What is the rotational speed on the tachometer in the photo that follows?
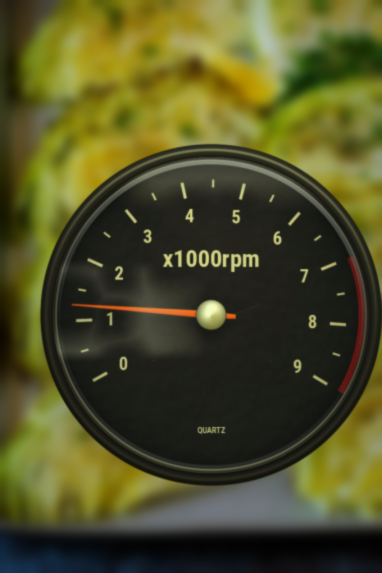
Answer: 1250 rpm
